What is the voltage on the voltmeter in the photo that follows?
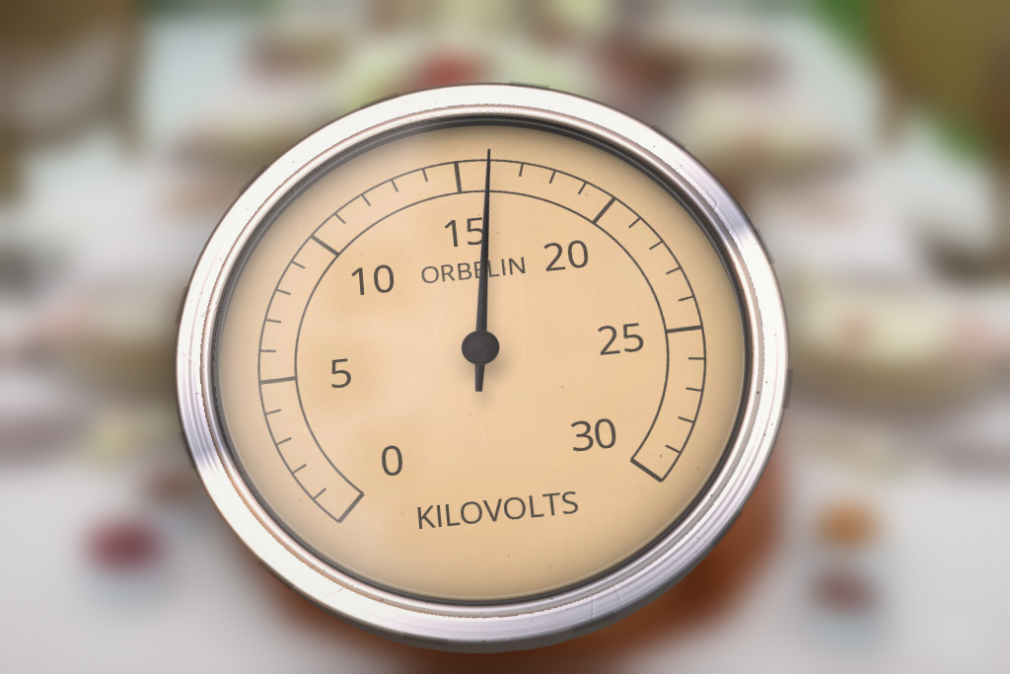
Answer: 16 kV
